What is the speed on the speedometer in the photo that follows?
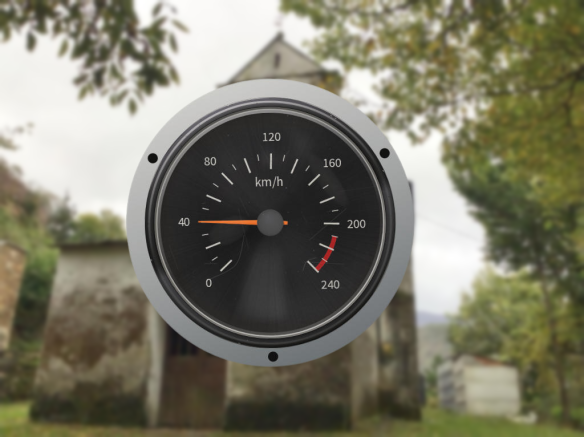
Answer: 40 km/h
